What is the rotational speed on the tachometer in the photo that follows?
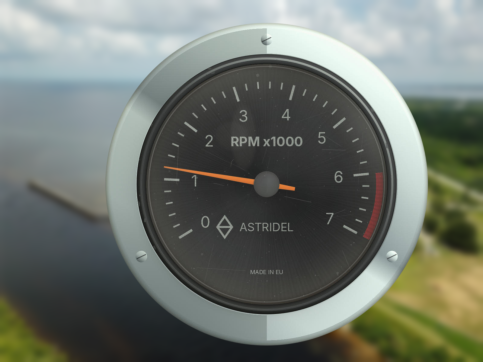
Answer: 1200 rpm
